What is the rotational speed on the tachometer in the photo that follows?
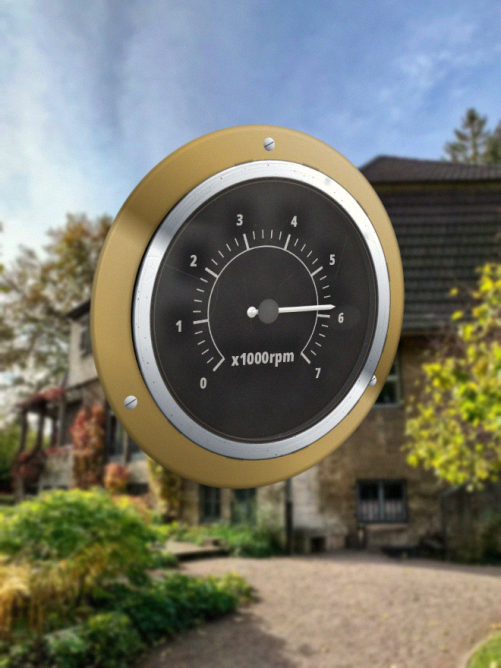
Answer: 5800 rpm
